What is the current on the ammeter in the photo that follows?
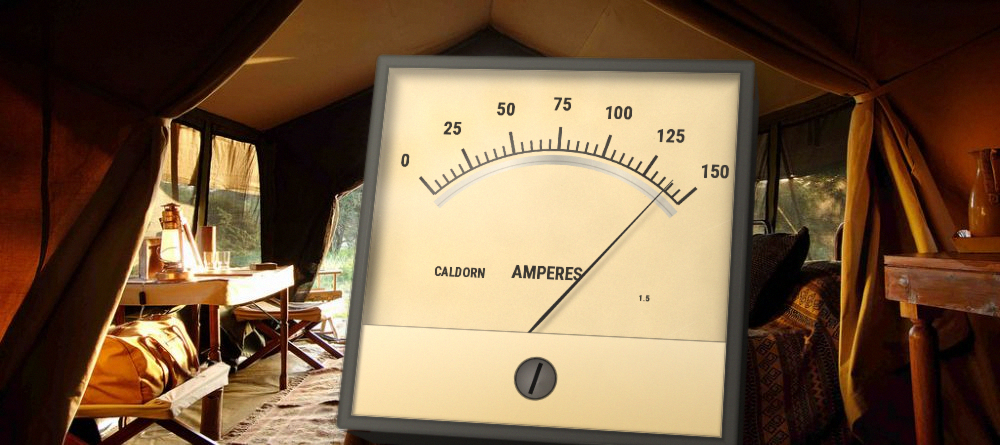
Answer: 140 A
